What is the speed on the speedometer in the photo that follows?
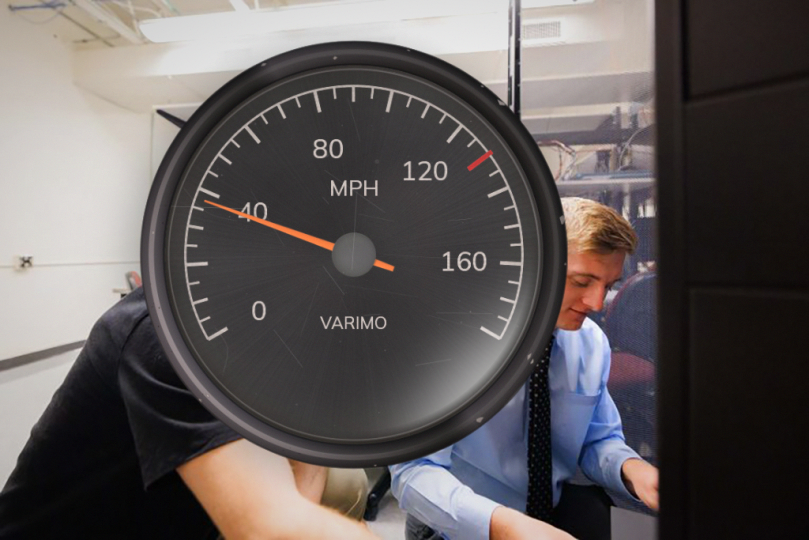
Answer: 37.5 mph
